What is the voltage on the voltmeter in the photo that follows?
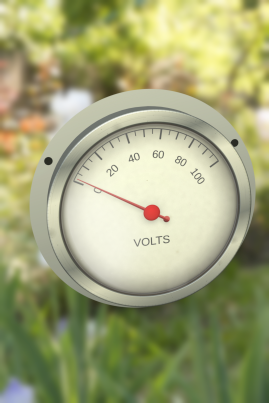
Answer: 2.5 V
